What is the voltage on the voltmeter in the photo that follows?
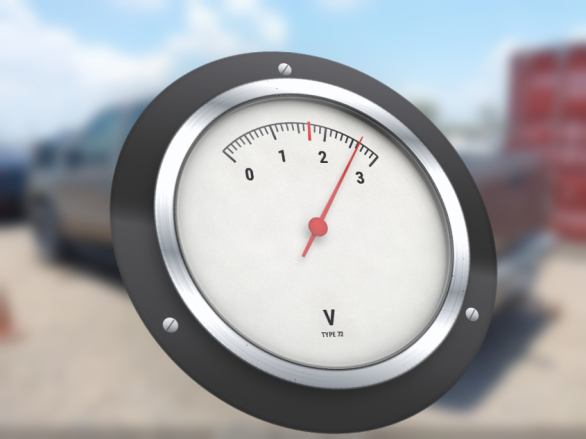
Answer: 2.6 V
